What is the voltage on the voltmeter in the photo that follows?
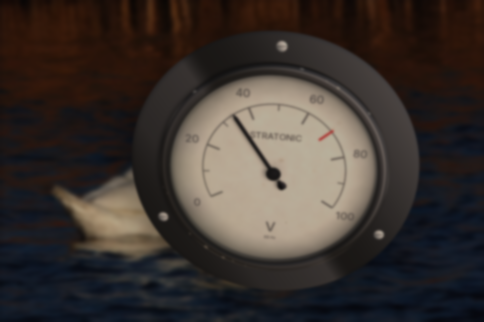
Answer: 35 V
